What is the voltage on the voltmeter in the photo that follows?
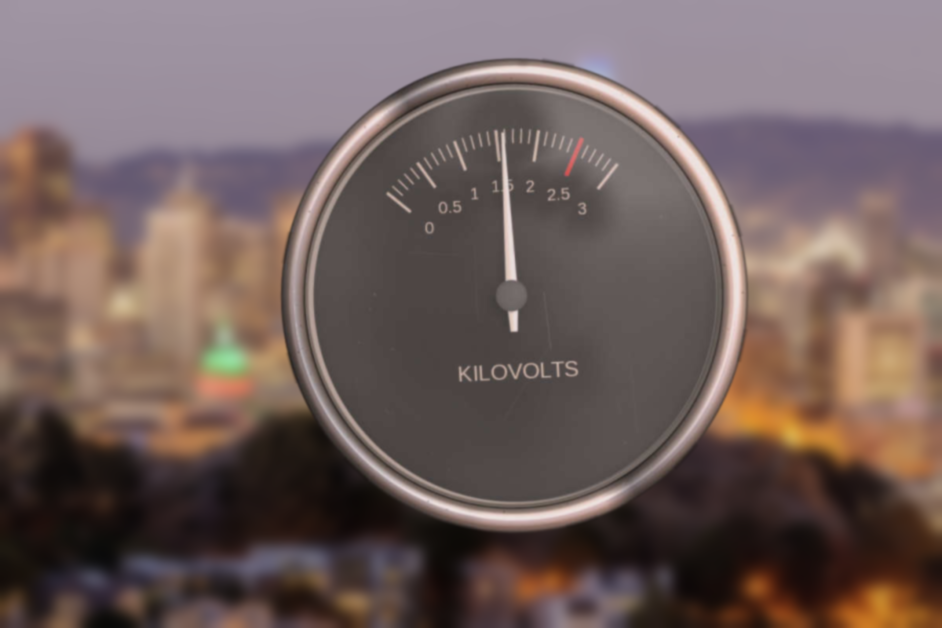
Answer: 1.6 kV
